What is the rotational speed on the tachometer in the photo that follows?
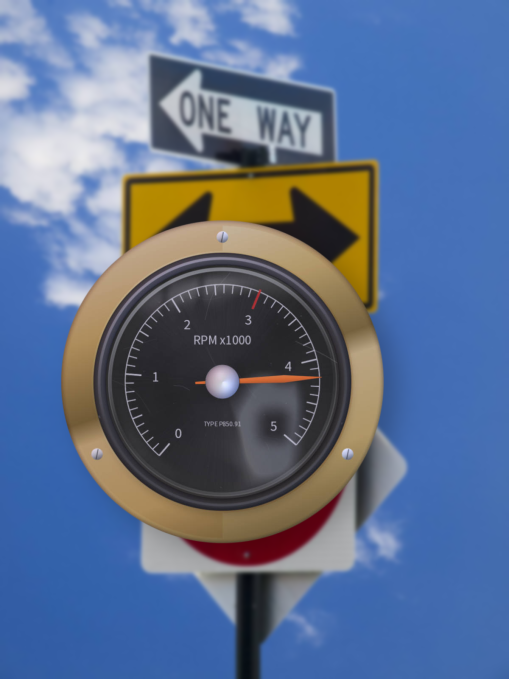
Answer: 4200 rpm
